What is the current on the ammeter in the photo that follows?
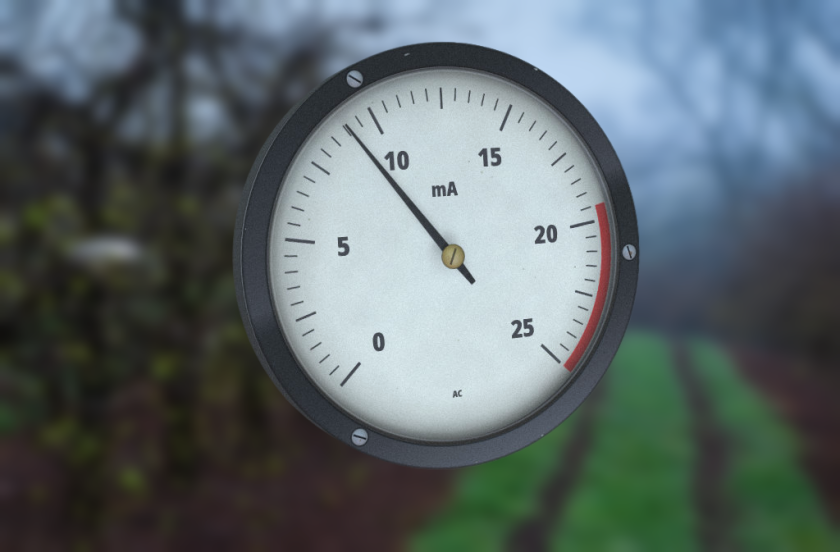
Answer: 9 mA
